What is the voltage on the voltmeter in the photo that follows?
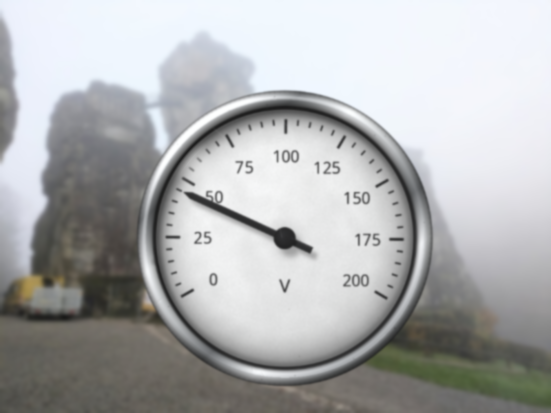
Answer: 45 V
